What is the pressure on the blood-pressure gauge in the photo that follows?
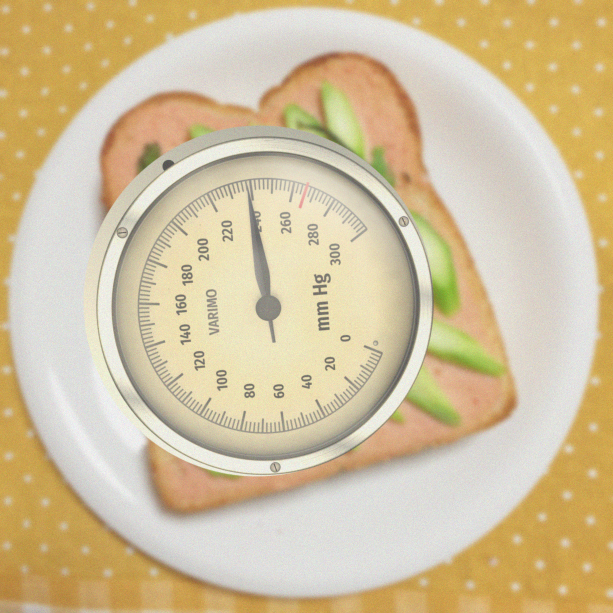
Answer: 238 mmHg
